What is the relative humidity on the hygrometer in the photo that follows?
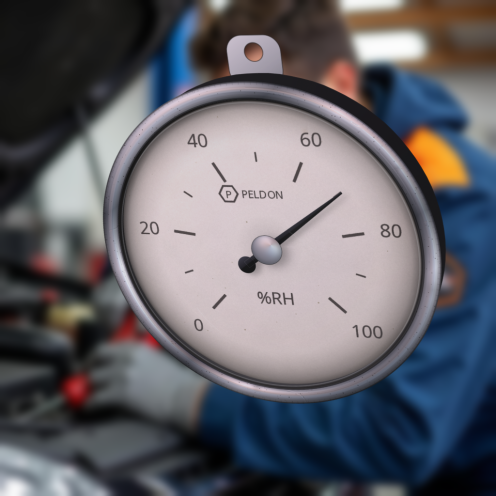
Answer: 70 %
